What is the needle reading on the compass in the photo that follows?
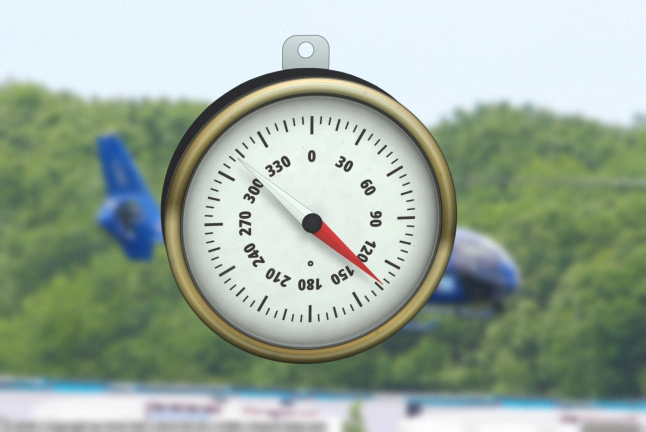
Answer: 132.5 °
